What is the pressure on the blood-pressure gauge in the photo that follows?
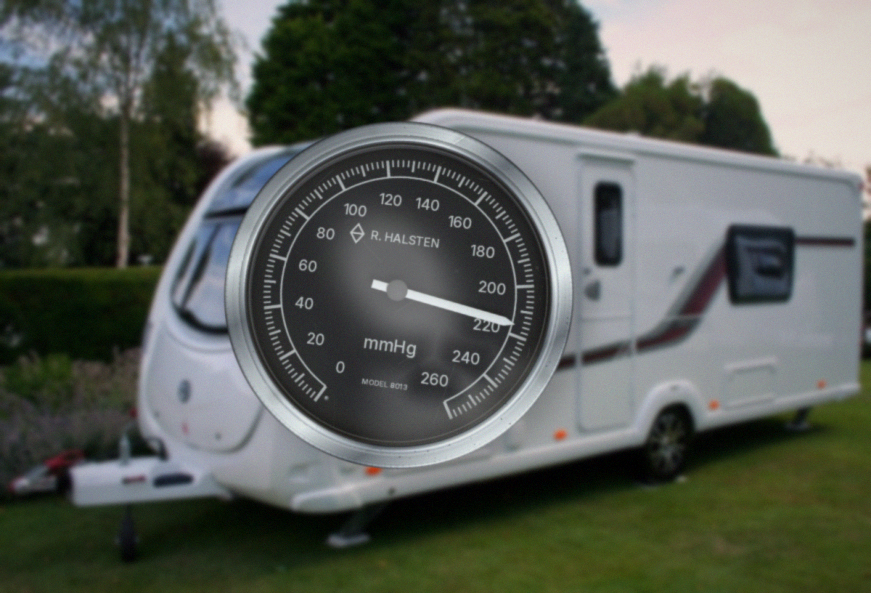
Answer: 216 mmHg
